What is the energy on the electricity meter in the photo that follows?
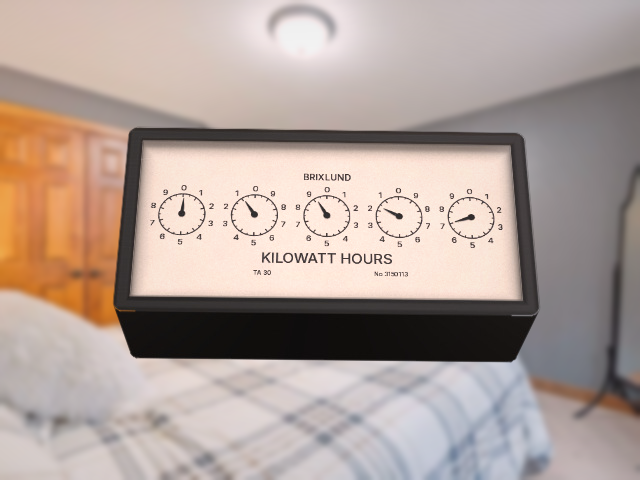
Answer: 917 kWh
